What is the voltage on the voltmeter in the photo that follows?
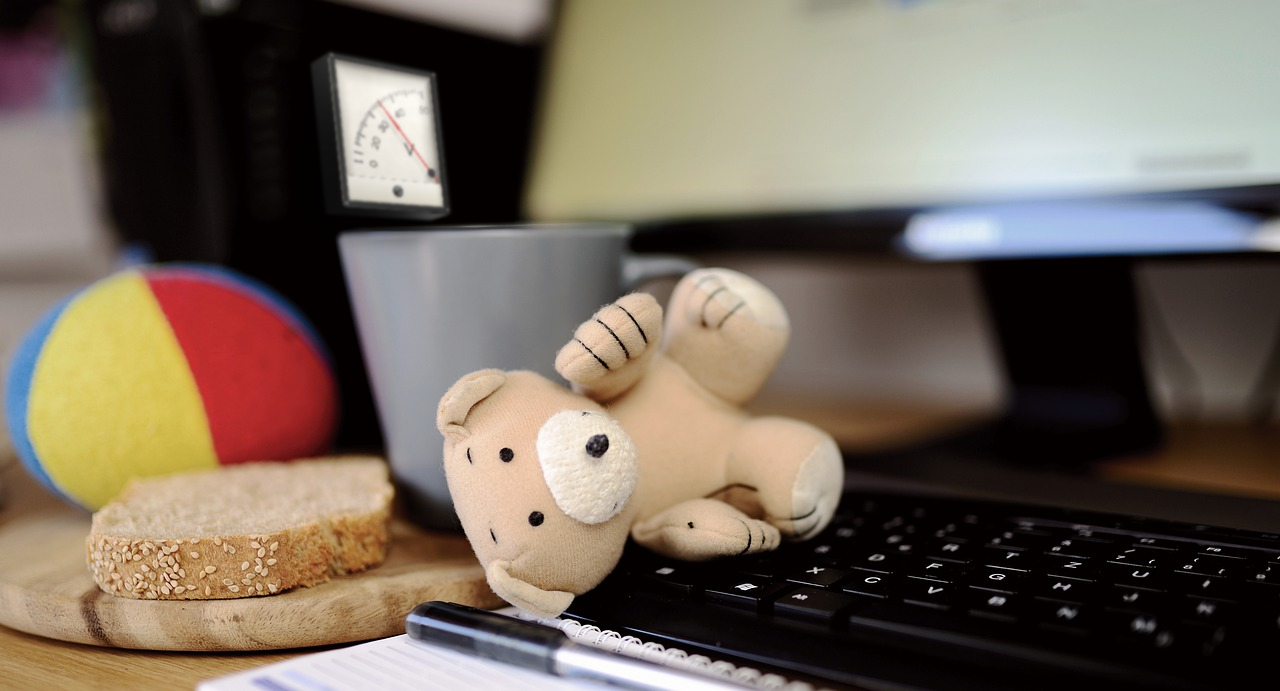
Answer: 35 V
